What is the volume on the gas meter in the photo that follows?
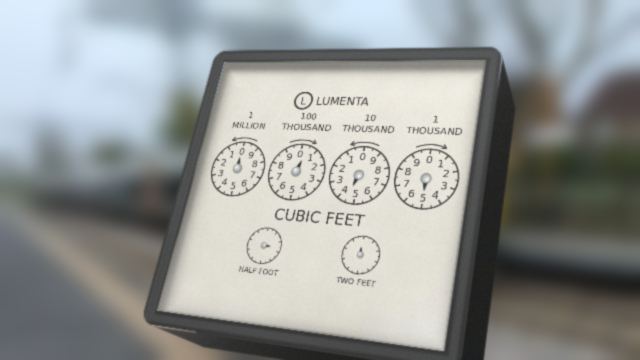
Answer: 4500 ft³
